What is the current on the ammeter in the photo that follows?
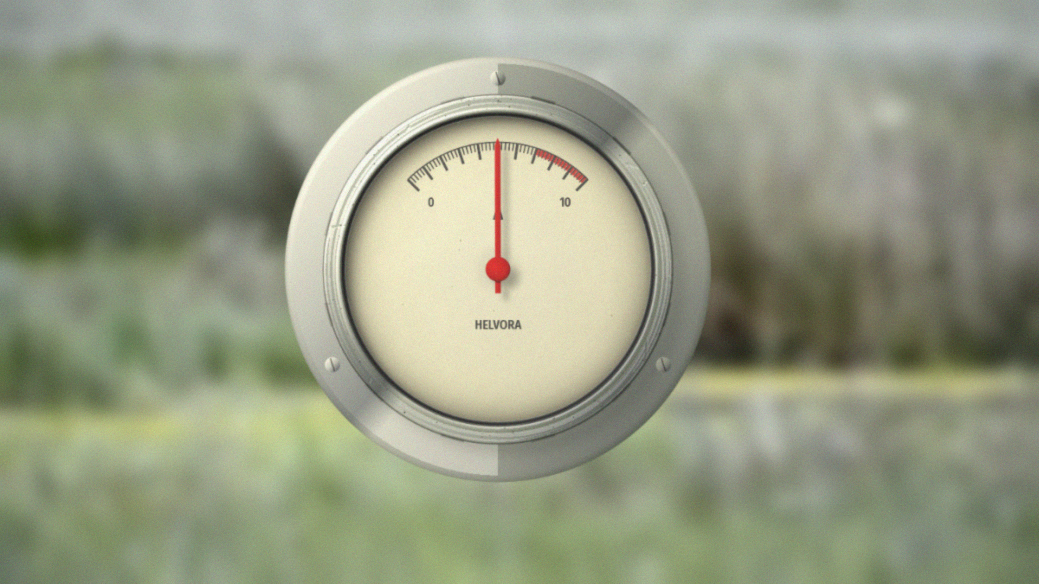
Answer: 5 A
